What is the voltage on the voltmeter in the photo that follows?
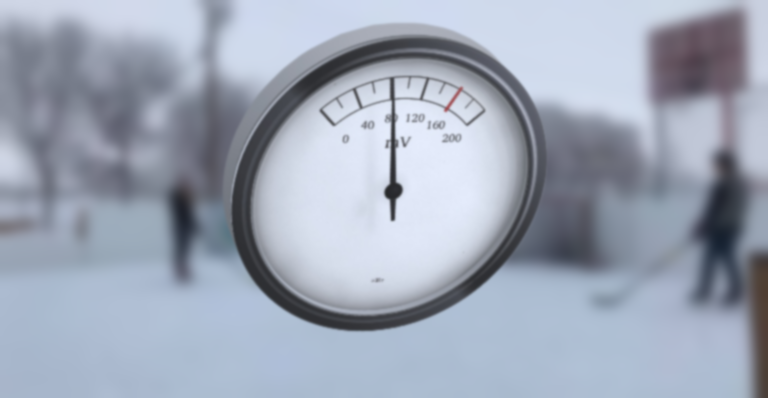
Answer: 80 mV
